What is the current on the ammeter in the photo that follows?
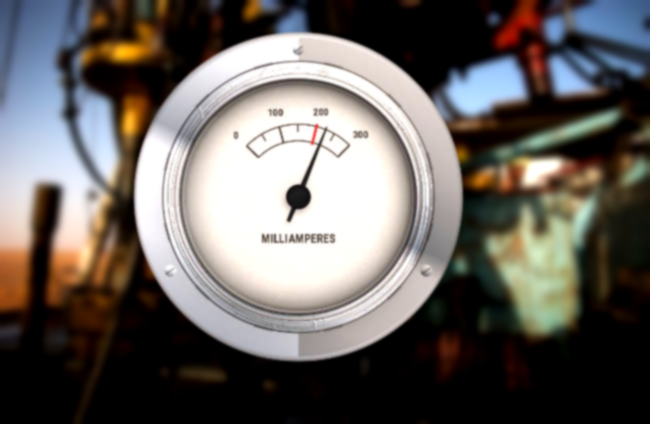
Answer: 225 mA
